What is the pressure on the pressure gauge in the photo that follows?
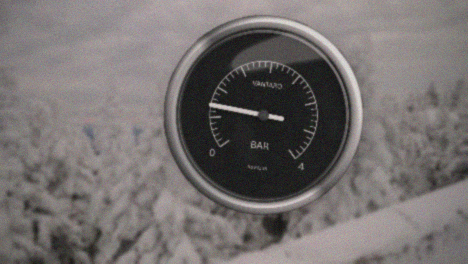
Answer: 0.7 bar
